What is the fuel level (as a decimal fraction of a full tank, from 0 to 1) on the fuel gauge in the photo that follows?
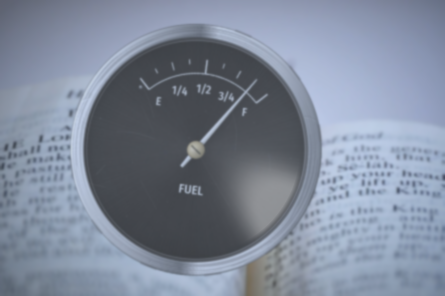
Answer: 0.875
